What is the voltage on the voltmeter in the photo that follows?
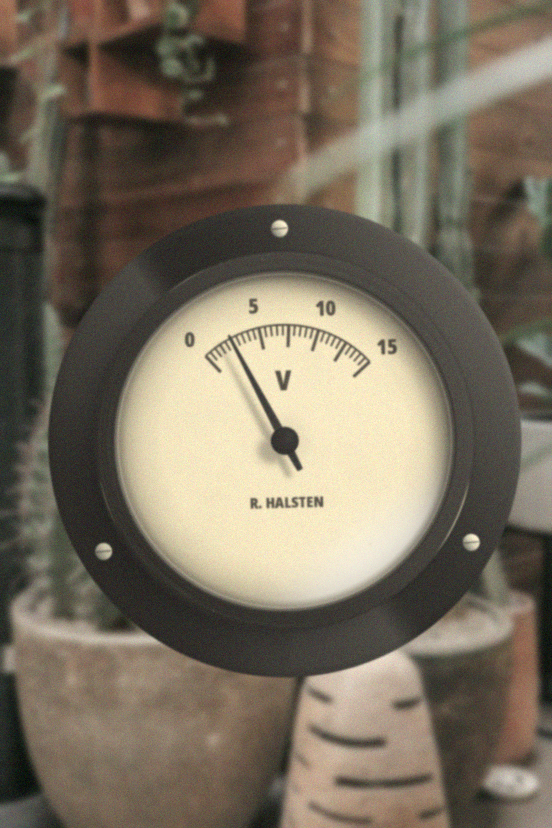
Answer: 2.5 V
